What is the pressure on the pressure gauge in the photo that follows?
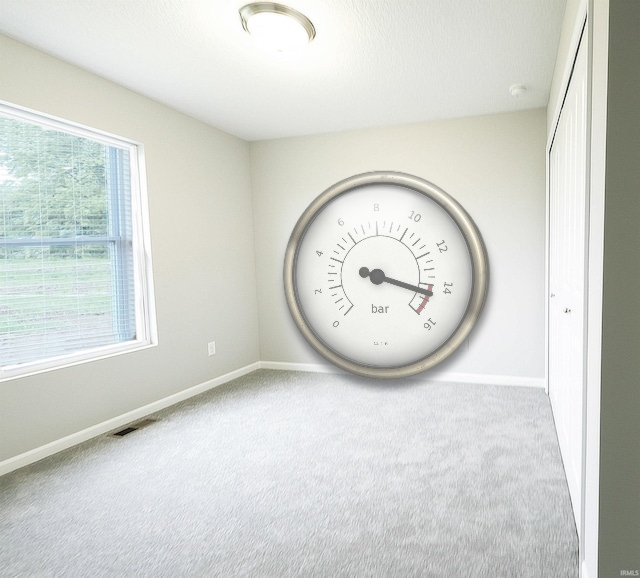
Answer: 14.5 bar
